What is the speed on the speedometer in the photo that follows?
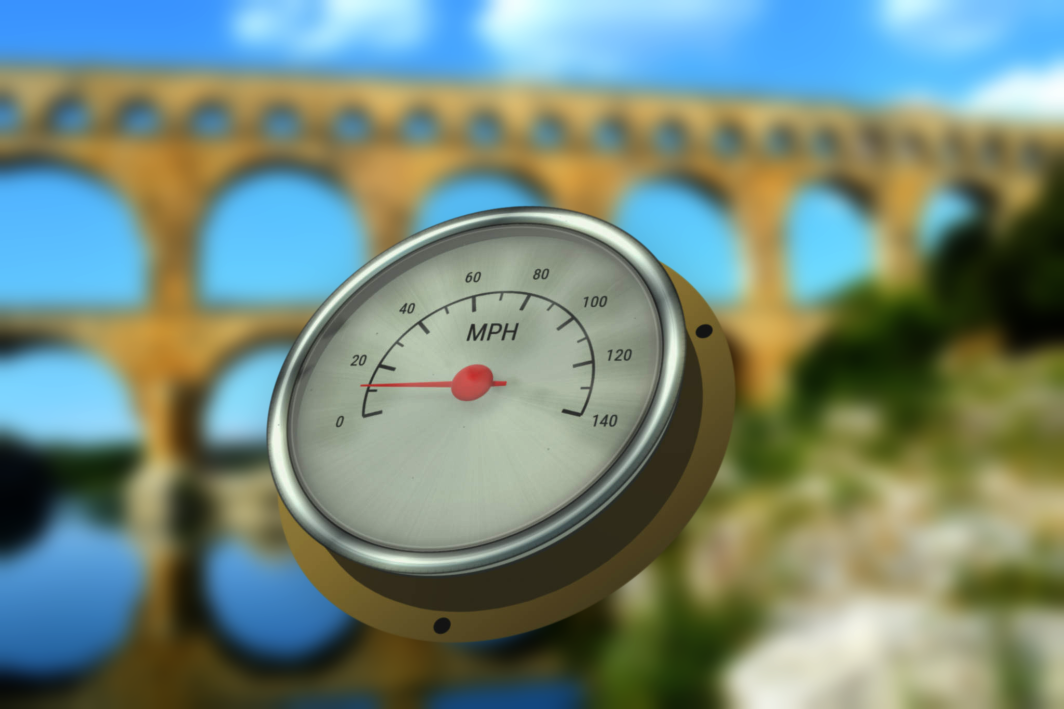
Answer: 10 mph
